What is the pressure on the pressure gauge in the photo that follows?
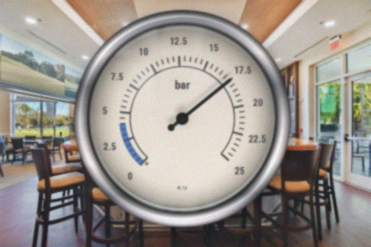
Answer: 17.5 bar
